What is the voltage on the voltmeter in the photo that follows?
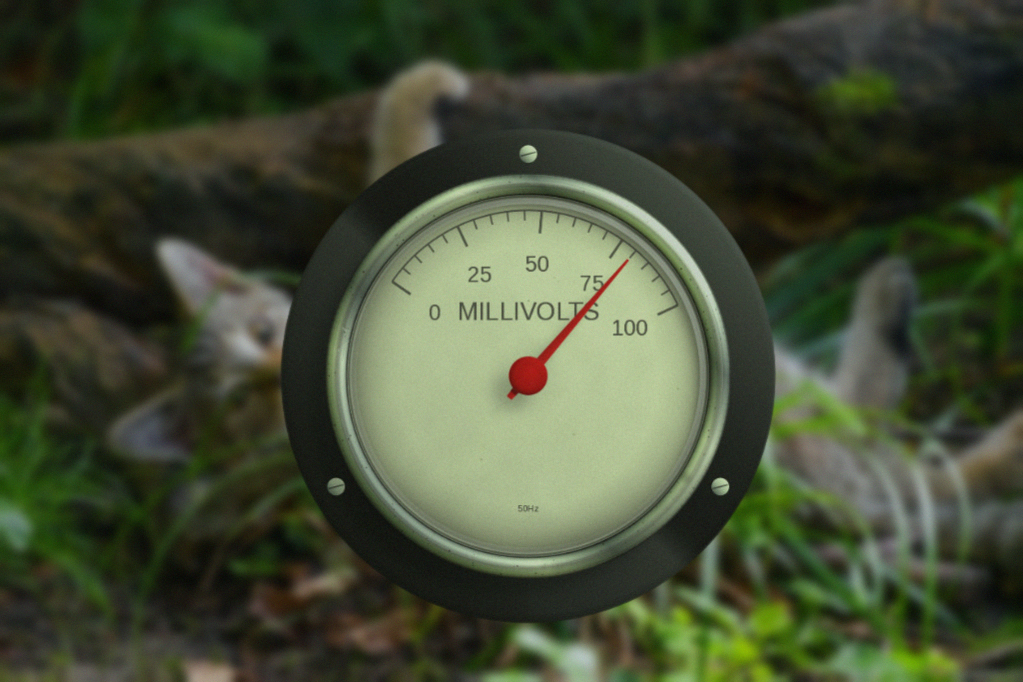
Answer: 80 mV
